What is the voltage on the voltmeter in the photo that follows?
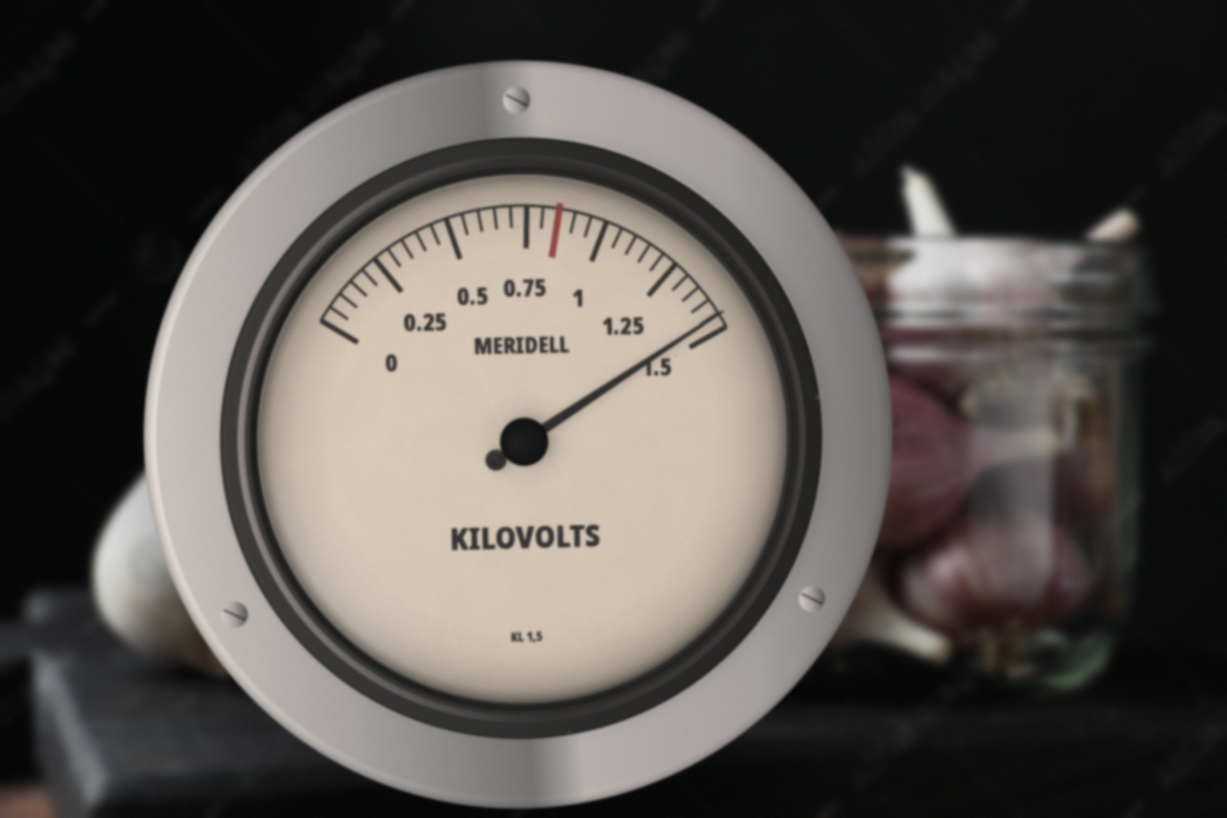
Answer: 1.45 kV
